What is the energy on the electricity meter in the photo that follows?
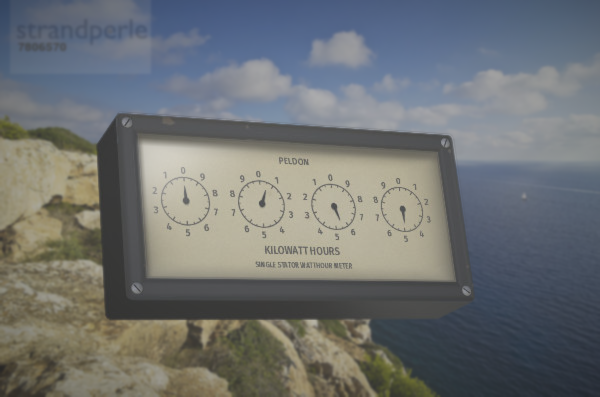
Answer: 55 kWh
